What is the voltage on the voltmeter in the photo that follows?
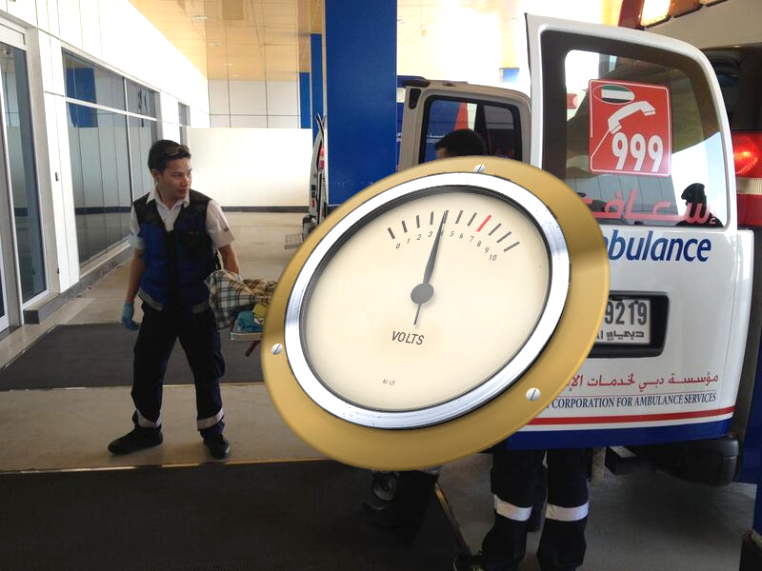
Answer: 4 V
